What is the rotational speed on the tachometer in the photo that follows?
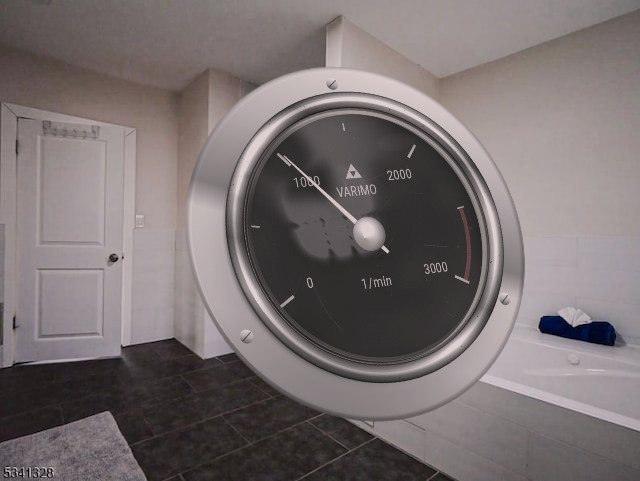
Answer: 1000 rpm
